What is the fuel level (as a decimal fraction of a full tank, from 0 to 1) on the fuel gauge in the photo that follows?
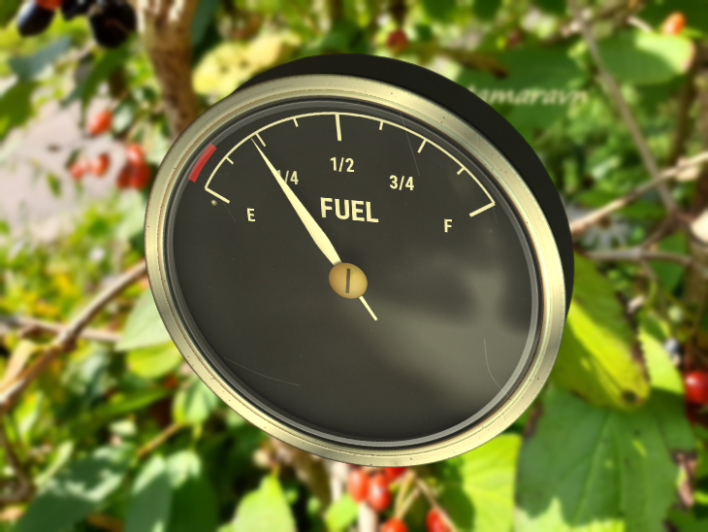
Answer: 0.25
